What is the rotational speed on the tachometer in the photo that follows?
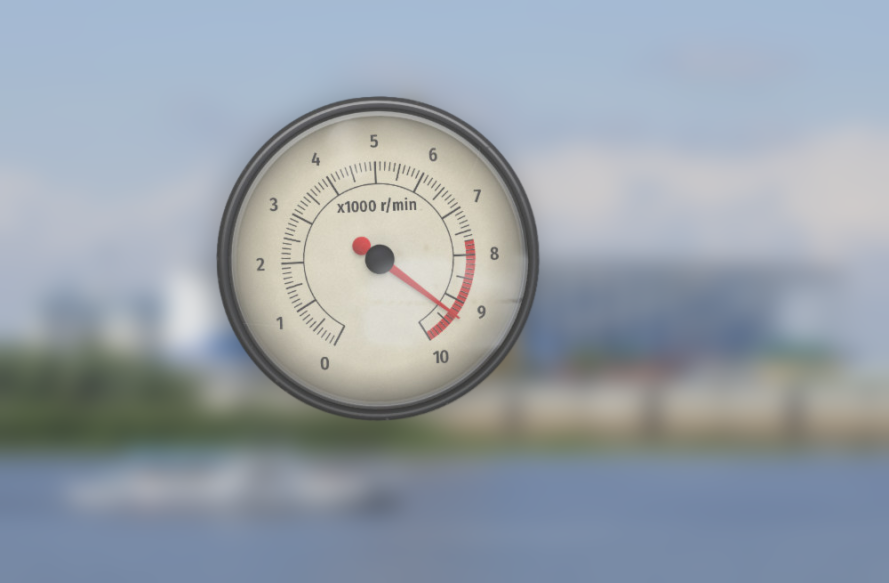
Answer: 9300 rpm
